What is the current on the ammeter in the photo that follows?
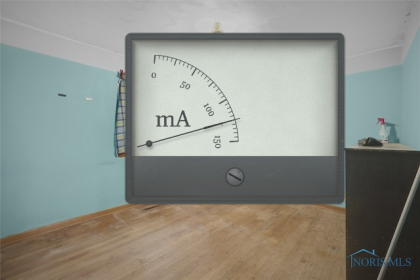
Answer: 125 mA
